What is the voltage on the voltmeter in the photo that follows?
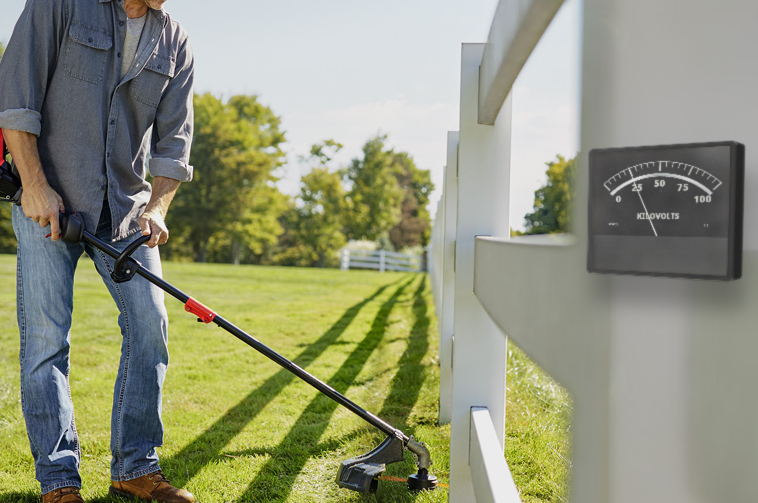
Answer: 25 kV
